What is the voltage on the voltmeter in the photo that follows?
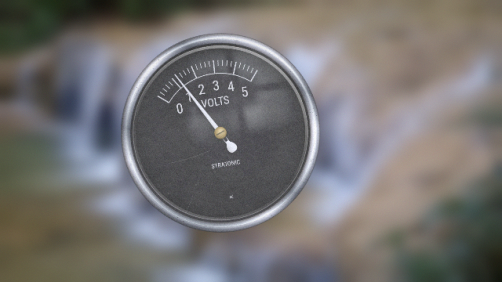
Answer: 1.2 V
